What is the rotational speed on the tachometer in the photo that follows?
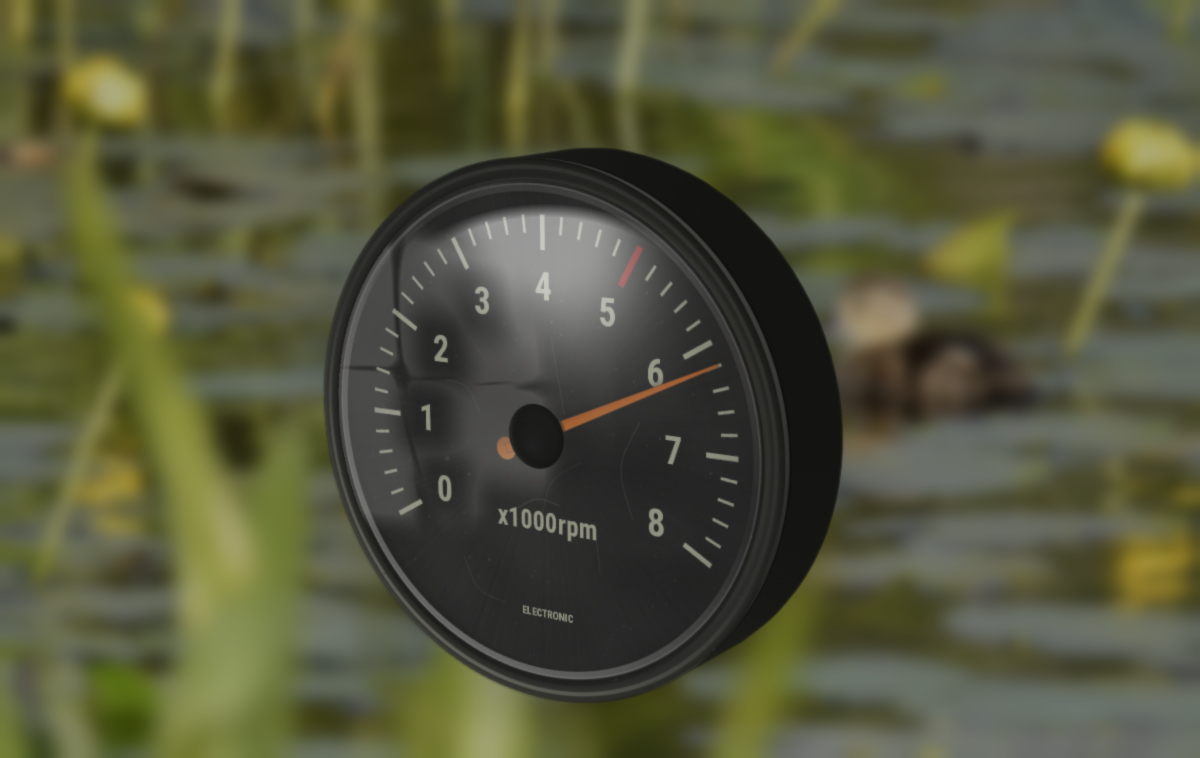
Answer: 6200 rpm
